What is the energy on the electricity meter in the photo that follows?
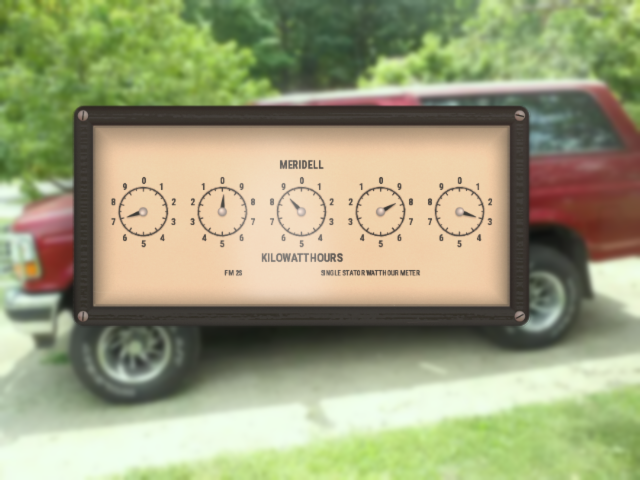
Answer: 69883 kWh
